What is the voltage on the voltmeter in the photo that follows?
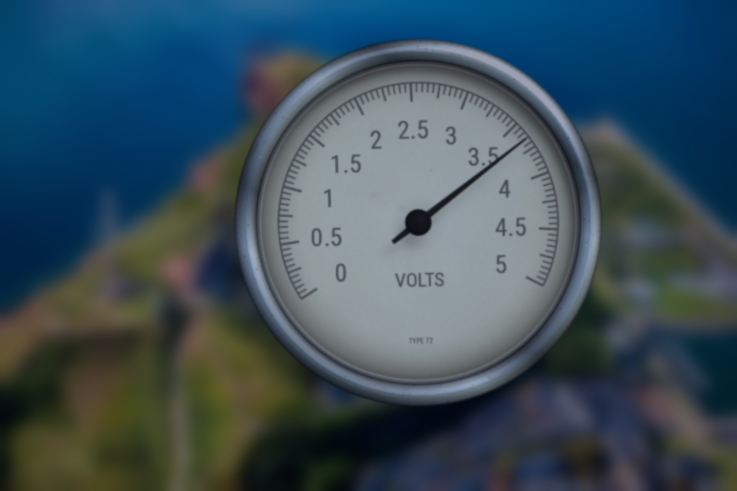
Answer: 3.65 V
